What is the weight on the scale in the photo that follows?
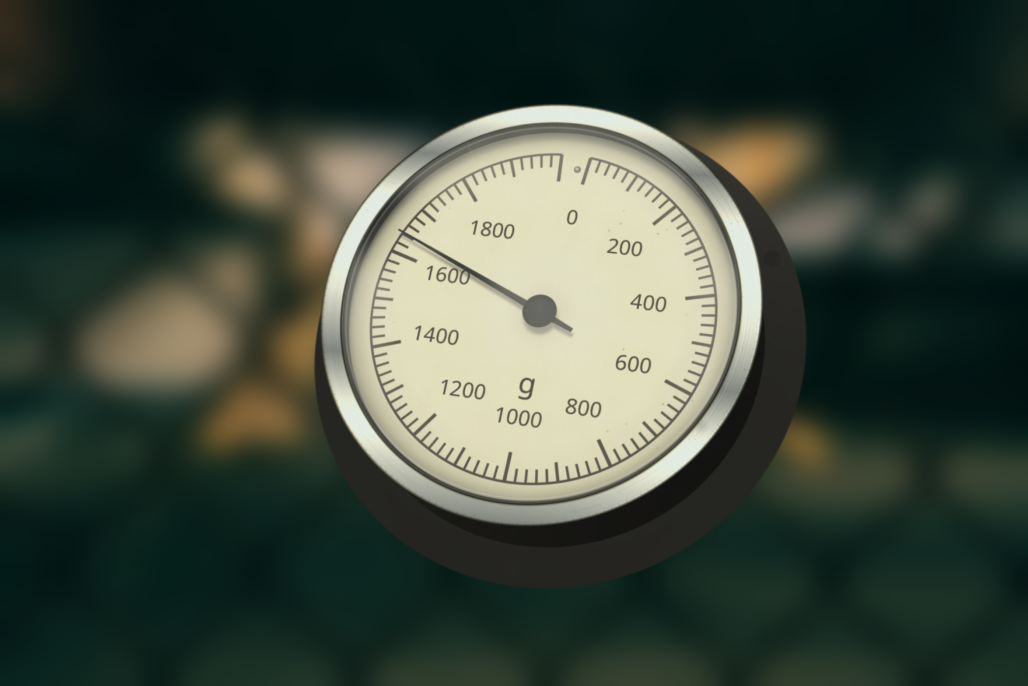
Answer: 1640 g
